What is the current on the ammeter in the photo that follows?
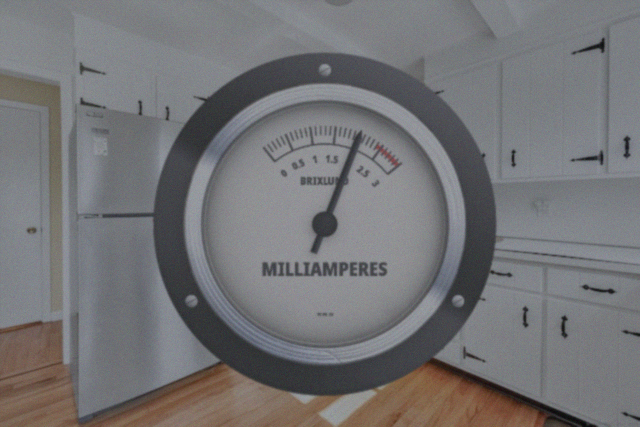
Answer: 2 mA
